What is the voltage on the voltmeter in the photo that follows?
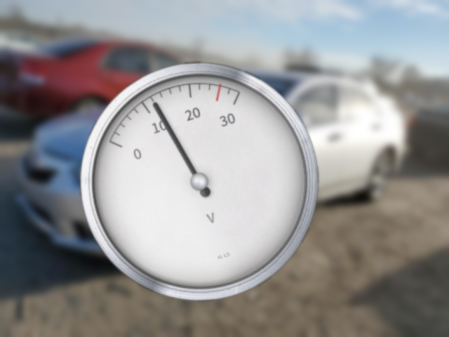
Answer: 12 V
